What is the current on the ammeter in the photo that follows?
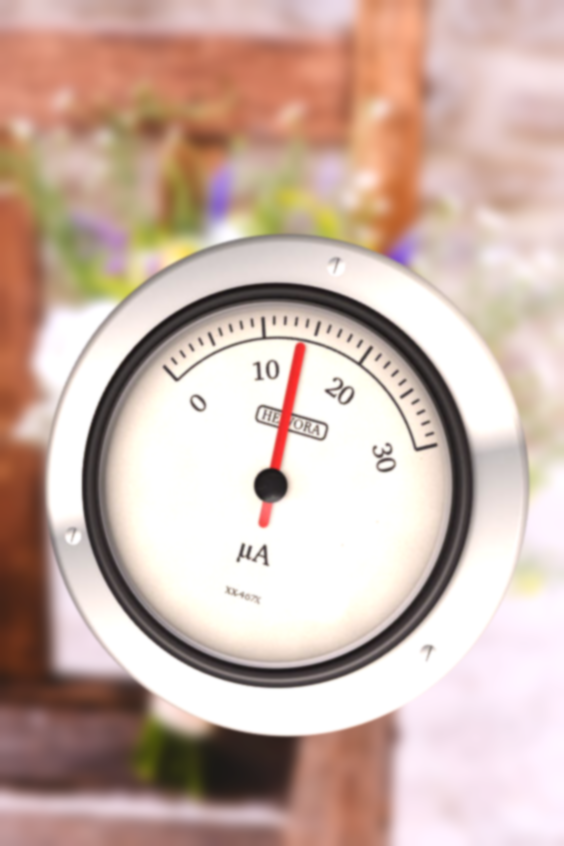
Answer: 14 µA
